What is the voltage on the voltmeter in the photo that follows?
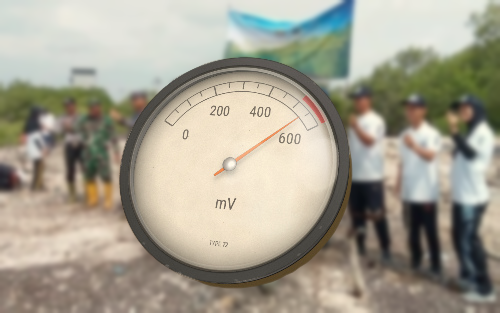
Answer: 550 mV
